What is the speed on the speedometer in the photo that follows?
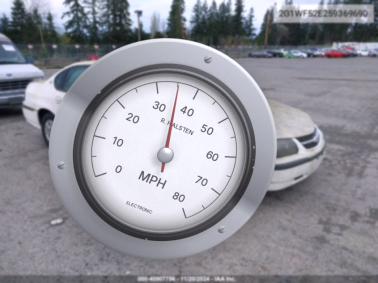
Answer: 35 mph
